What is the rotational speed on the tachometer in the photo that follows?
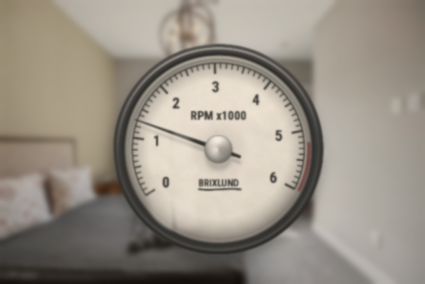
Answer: 1300 rpm
